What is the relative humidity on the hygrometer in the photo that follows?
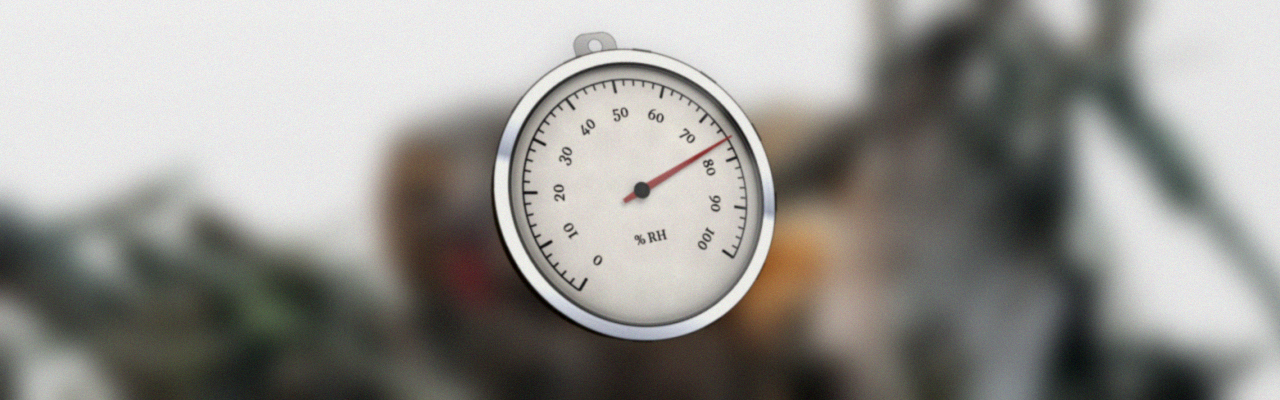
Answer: 76 %
